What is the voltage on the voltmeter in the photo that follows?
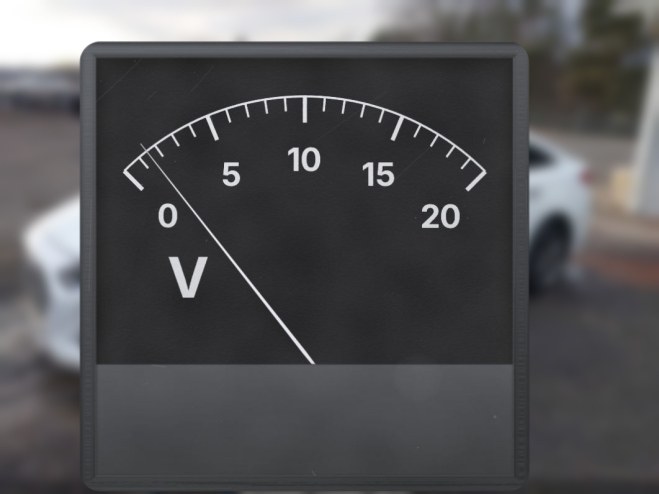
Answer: 1.5 V
